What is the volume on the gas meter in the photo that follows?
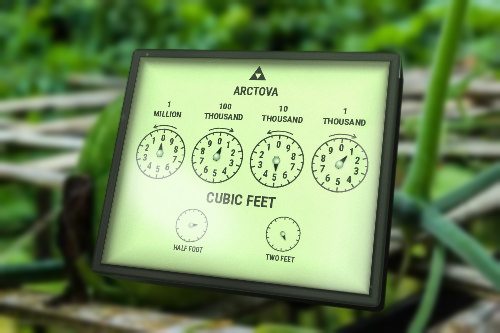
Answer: 5100 ft³
